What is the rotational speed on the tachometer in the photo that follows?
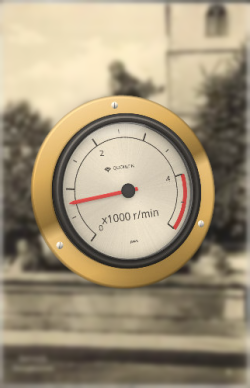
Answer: 750 rpm
